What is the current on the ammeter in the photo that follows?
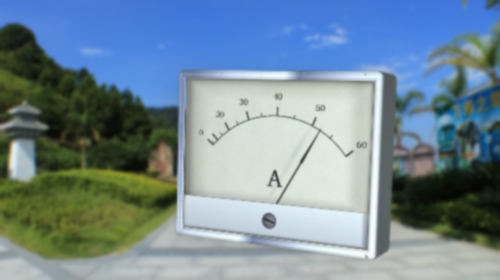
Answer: 52.5 A
